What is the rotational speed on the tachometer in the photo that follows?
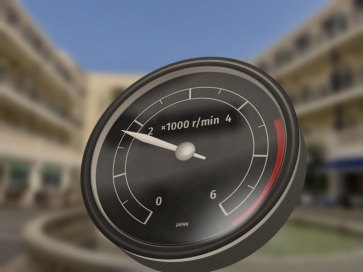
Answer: 1750 rpm
